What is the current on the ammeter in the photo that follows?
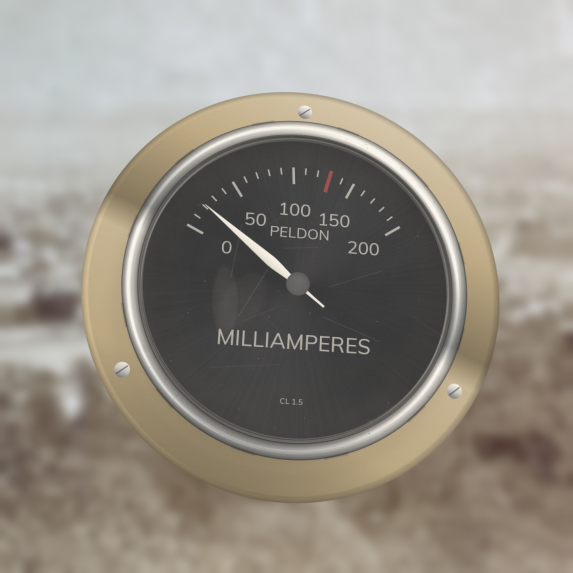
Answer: 20 mA
